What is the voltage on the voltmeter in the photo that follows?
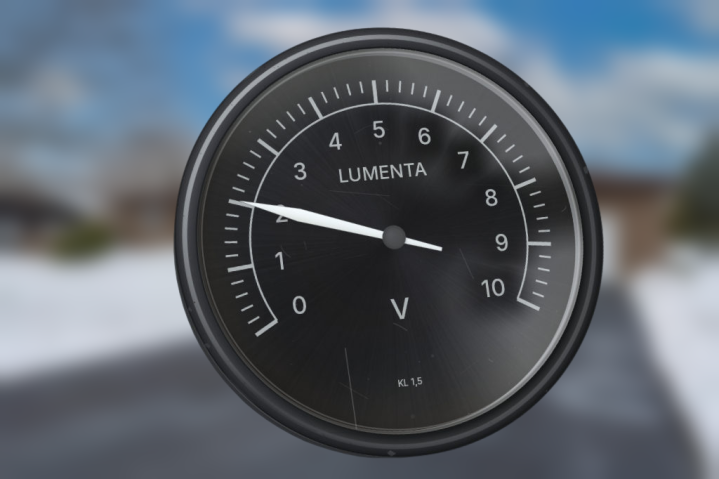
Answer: 2 V
